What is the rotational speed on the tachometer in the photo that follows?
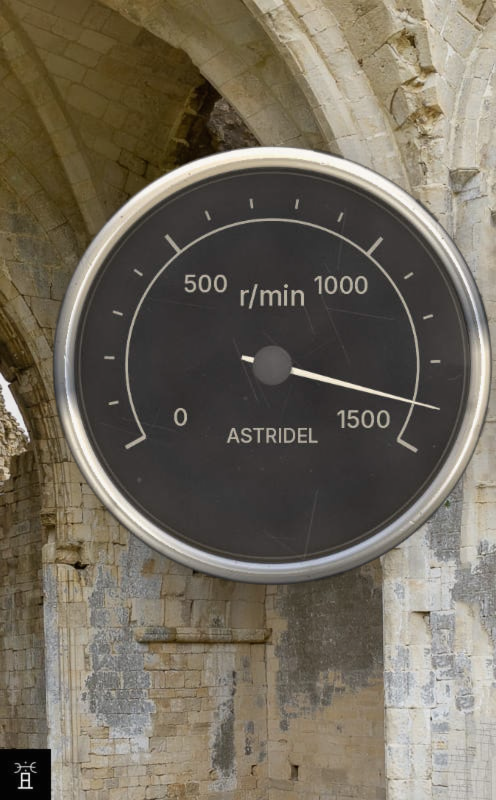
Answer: 1400 rpm
